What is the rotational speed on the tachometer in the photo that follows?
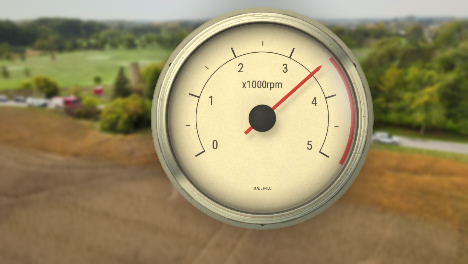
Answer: 3500 rpm
